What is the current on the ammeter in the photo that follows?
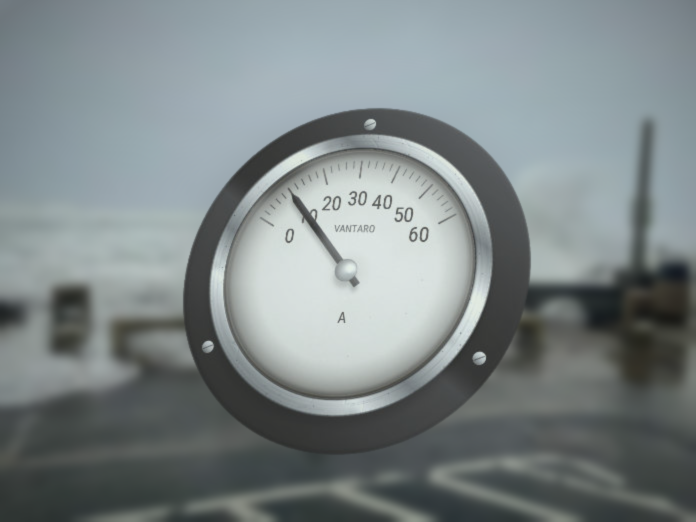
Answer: 10 A
